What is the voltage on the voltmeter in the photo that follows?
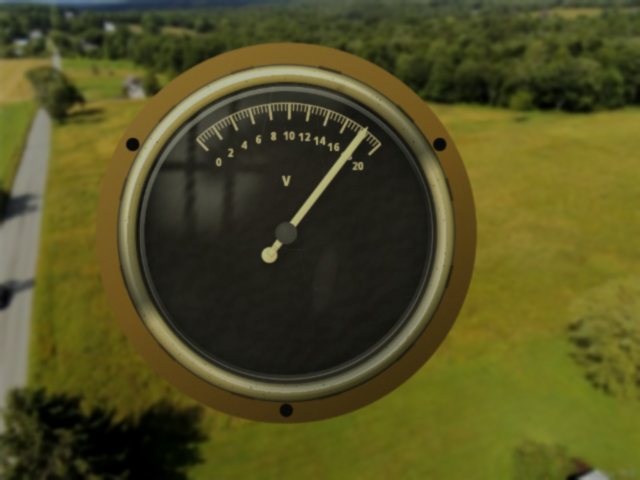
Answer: 18 V
